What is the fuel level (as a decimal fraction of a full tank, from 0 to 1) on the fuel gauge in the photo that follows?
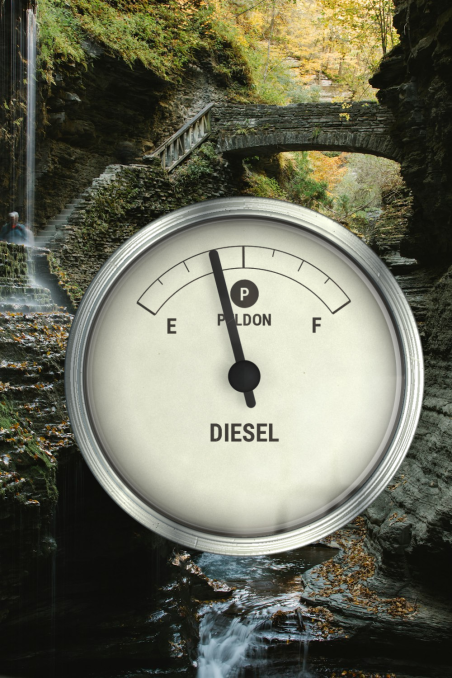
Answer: 0.375
